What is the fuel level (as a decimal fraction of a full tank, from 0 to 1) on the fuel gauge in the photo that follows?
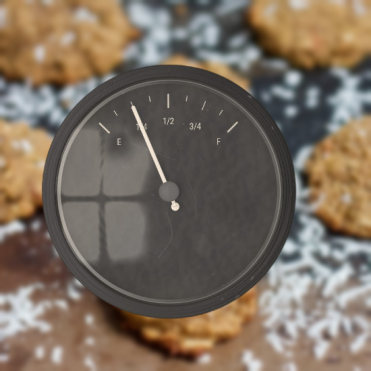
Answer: 0.25
